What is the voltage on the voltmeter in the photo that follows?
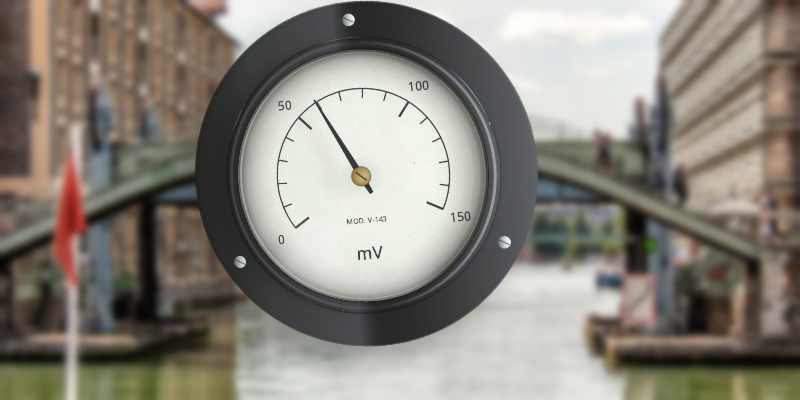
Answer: 60 mV
